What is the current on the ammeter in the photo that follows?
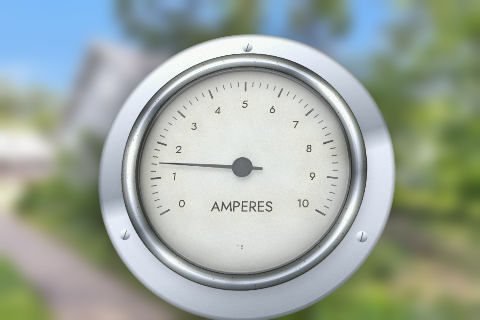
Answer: 1.4 A
